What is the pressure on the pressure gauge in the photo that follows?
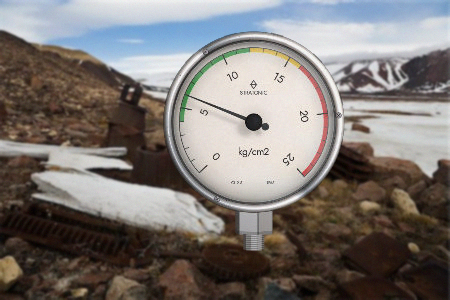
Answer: 6 kg/cm²
